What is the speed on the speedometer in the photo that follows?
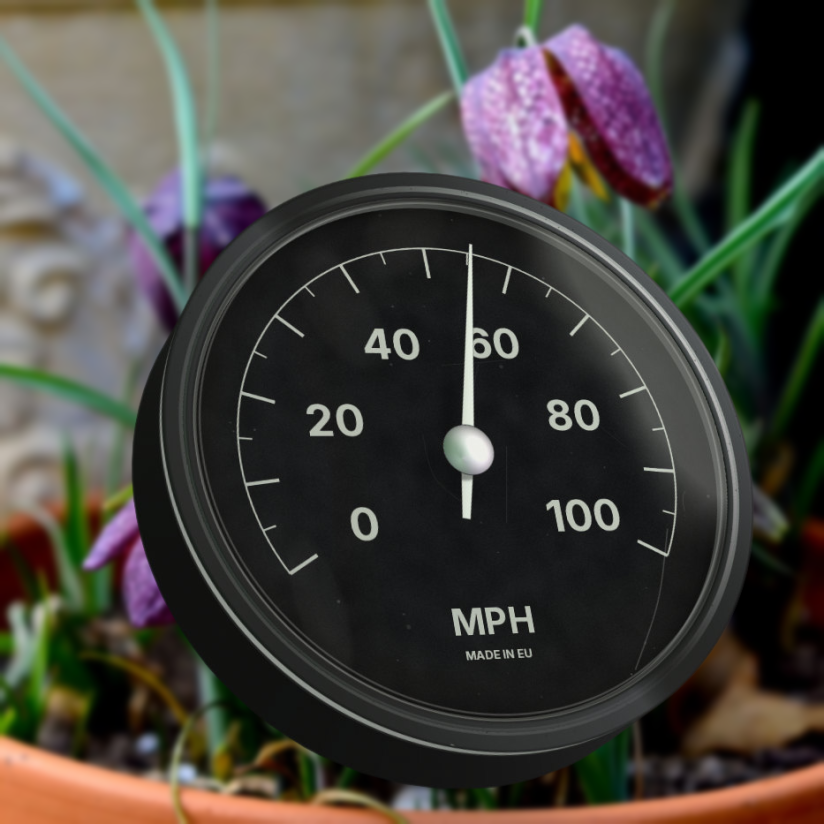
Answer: 55 mph
